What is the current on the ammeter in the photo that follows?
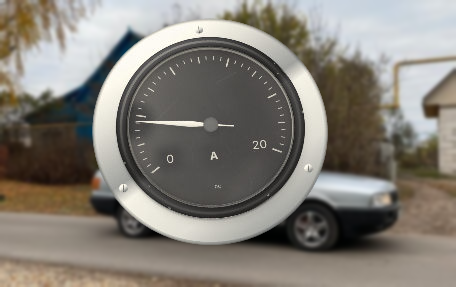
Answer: 3.5 A
